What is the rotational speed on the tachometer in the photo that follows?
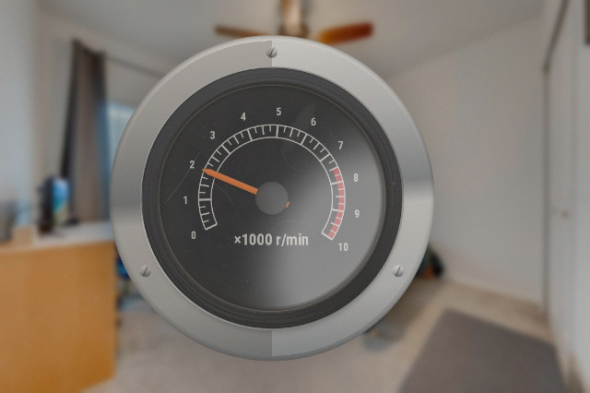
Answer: 2000 rpm
